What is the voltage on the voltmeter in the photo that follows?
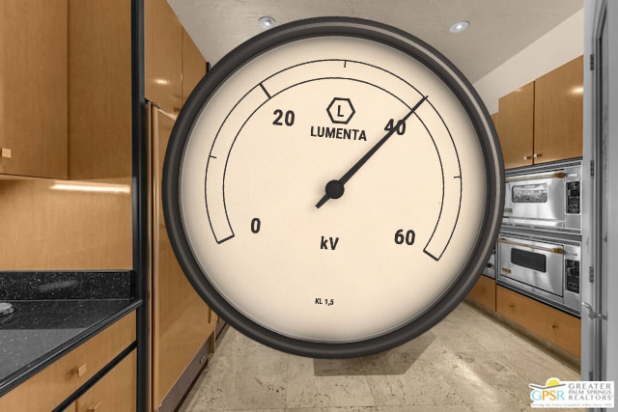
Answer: 40 kV
